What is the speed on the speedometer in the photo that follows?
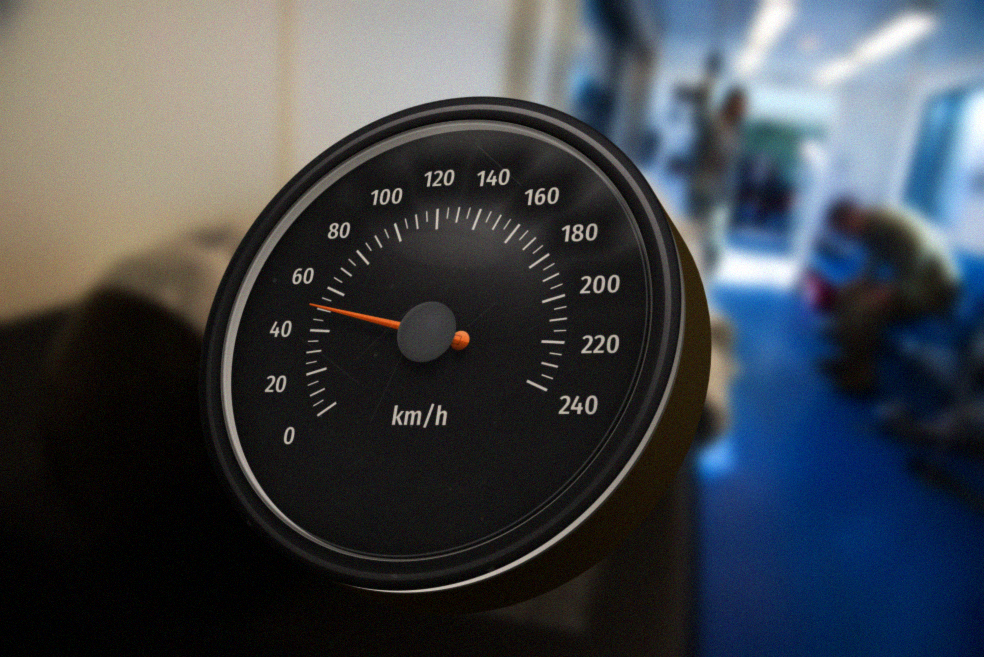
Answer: 50 km/h
